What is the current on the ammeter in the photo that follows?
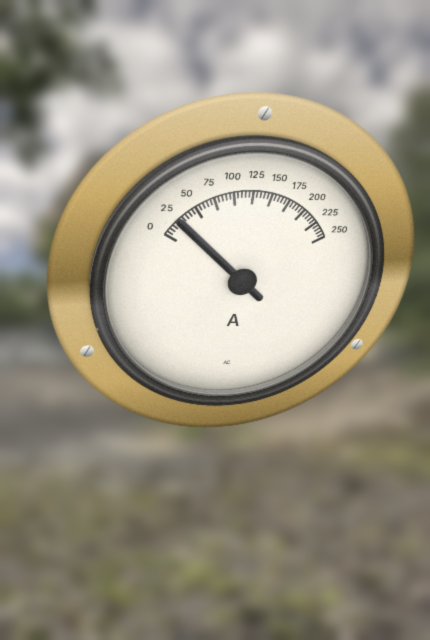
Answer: 25 A
